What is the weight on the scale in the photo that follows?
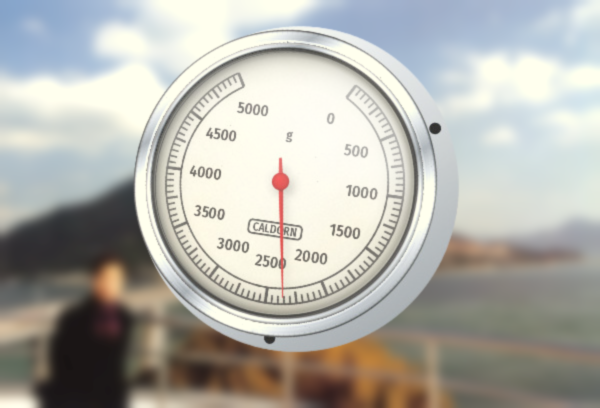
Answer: 2350 g
